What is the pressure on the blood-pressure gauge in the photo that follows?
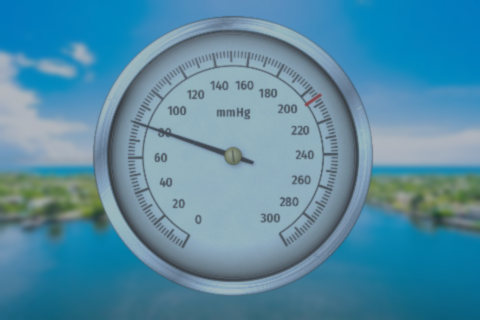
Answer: 80 mmHg
